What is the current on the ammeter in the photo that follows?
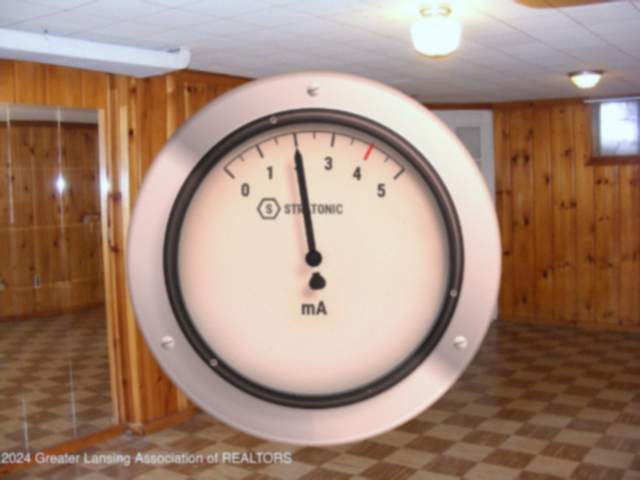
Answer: 2 mA
